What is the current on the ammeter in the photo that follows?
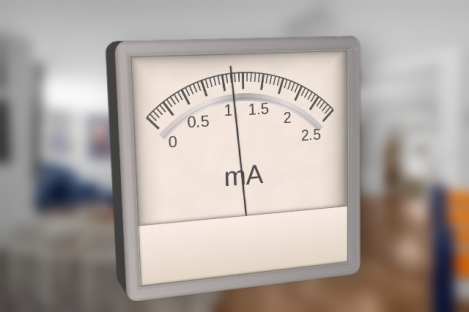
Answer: 1.1 mA
